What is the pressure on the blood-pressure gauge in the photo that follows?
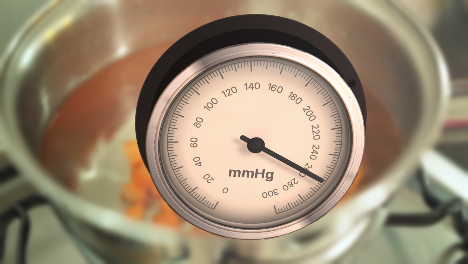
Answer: 260 mmHg
